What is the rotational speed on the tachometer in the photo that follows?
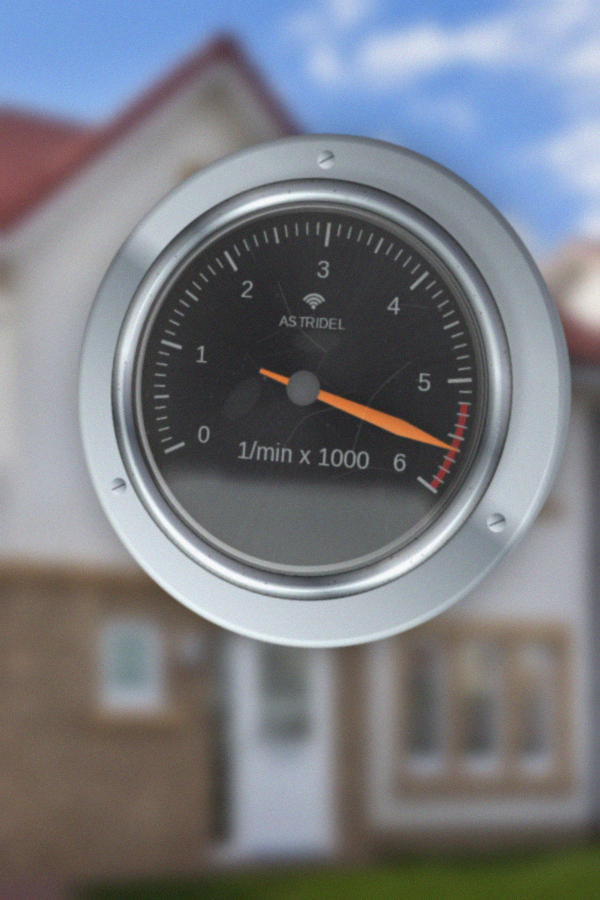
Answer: 5600 rpm
